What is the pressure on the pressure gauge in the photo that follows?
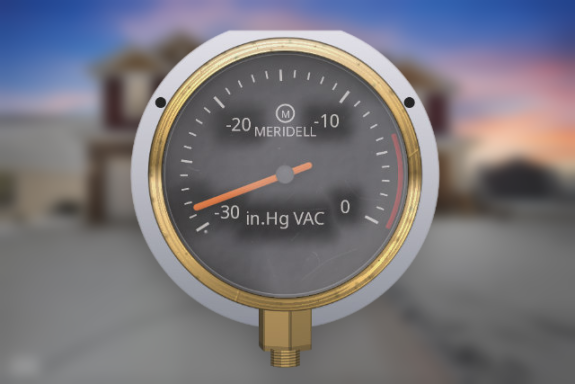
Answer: -28.5 inHg
